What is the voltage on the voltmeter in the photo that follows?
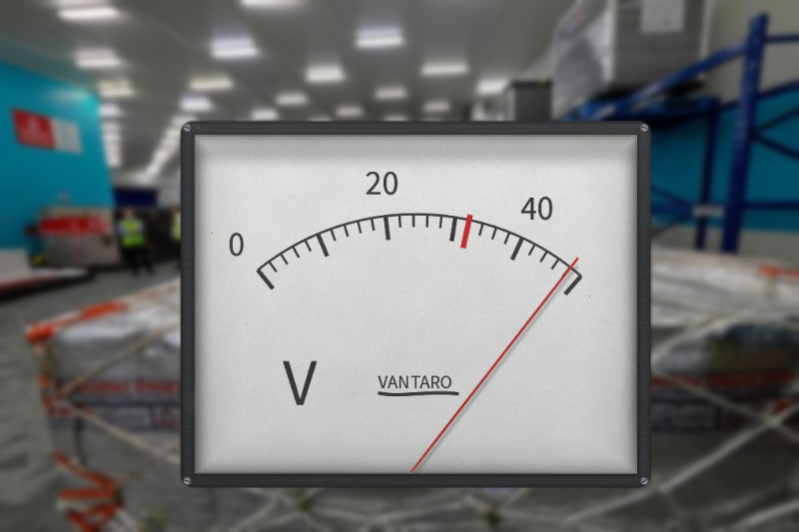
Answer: 48 V
